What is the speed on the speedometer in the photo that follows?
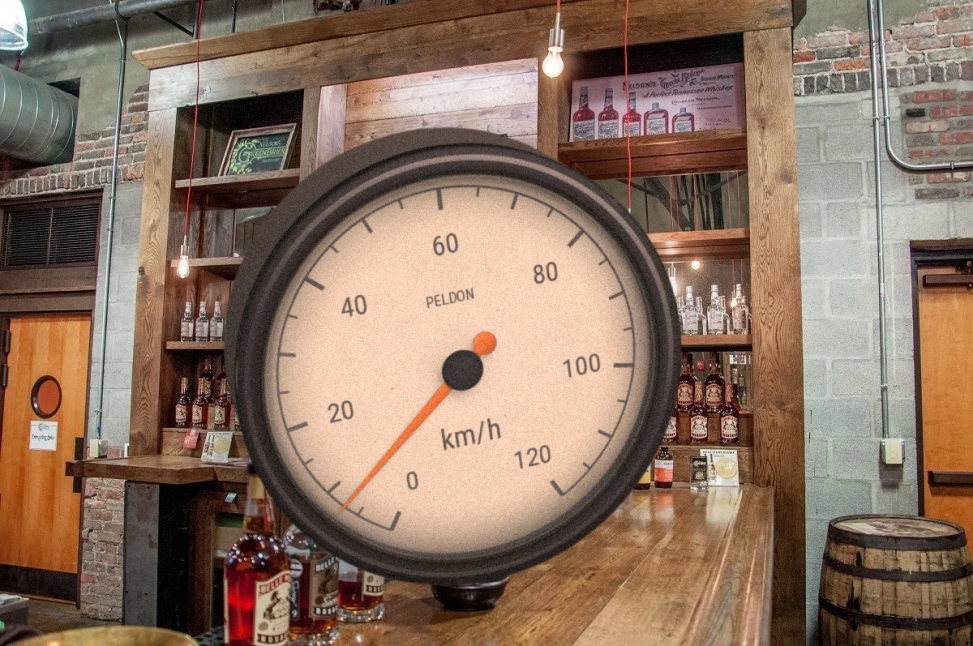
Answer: 7.5 km/h
